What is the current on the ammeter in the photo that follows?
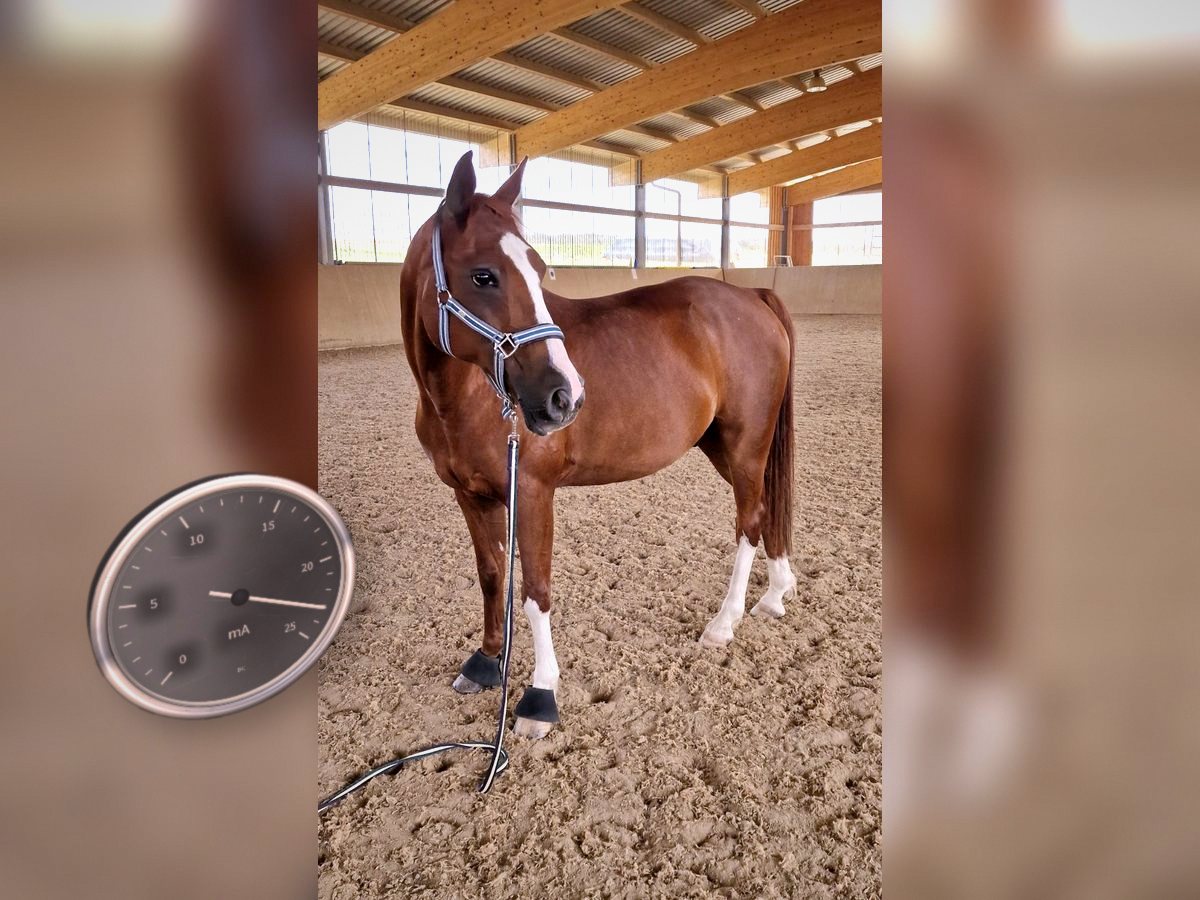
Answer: 23 mA
